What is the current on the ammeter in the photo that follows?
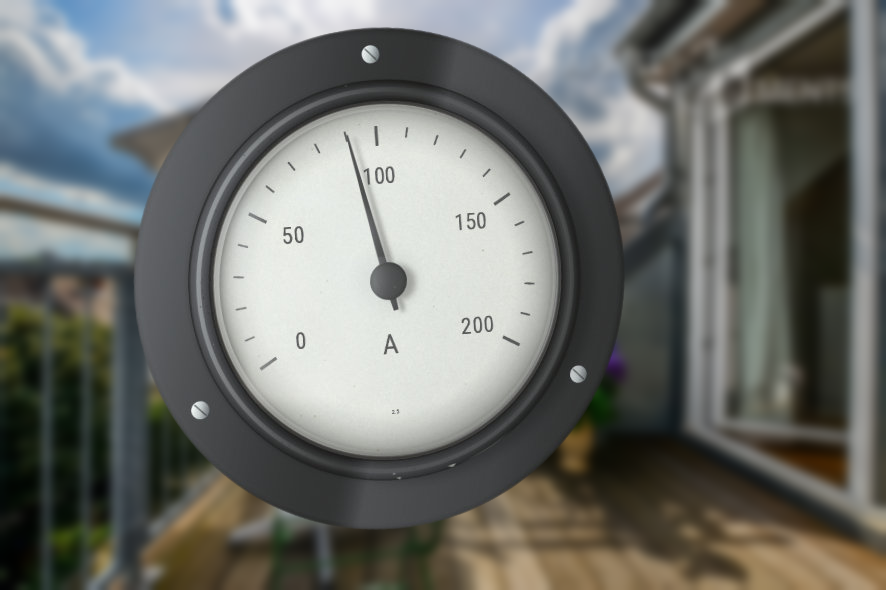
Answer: 90 A
